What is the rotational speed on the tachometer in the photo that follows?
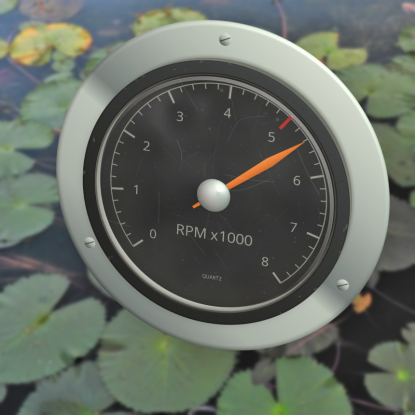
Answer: 5400 rpm
